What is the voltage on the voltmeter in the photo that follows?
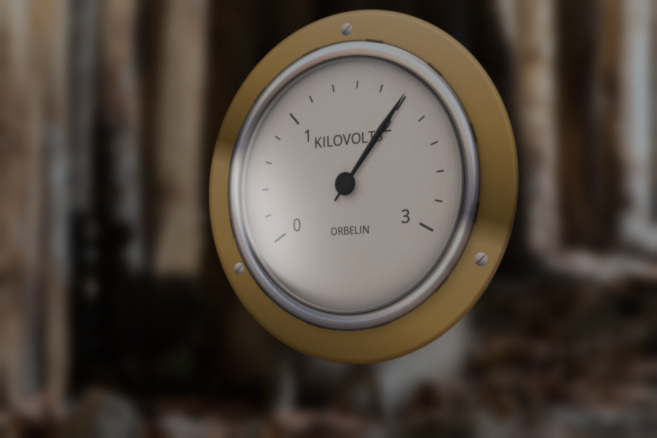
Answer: 2 kV
